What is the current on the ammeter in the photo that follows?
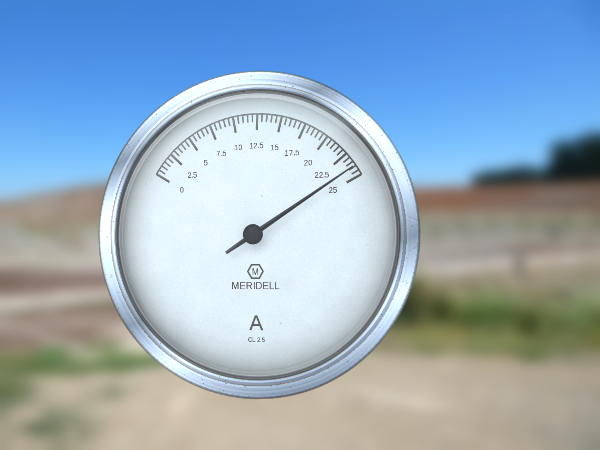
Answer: 24 A
